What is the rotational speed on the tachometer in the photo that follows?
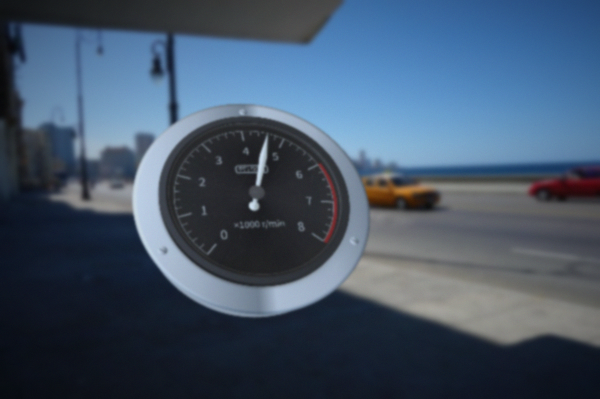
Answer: 4600 rpm
